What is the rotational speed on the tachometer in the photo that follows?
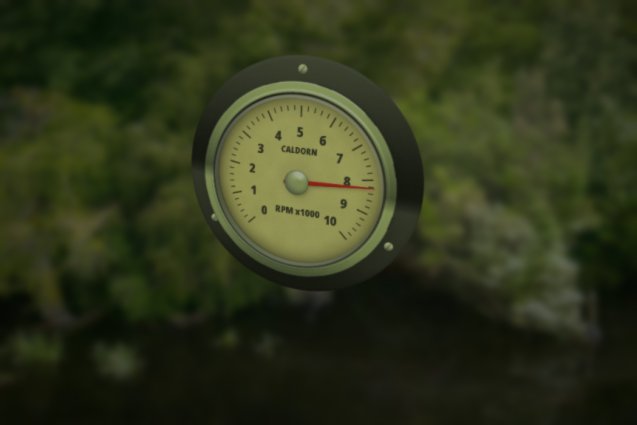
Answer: 8200 rpm
